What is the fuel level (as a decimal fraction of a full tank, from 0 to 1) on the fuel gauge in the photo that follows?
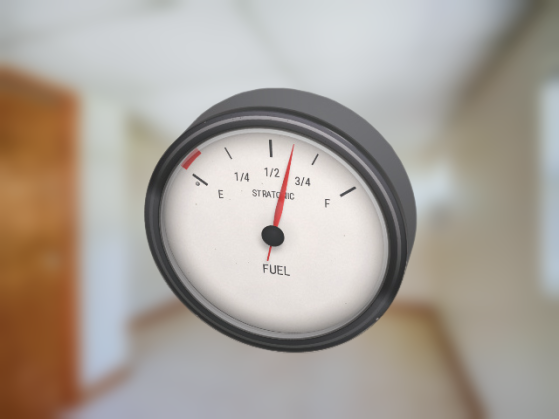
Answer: 0.625
